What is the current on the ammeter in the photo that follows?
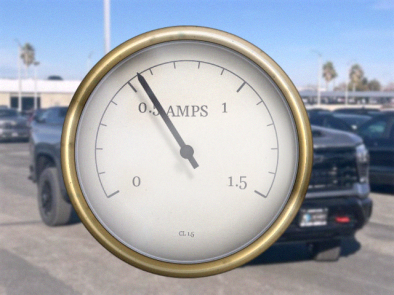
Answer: 0.55 A
